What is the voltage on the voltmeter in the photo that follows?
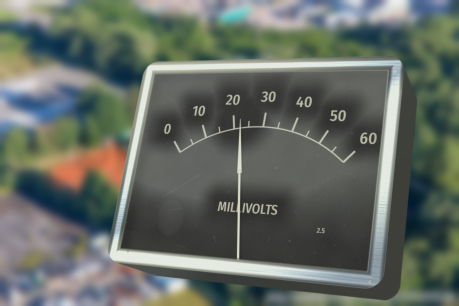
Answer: 22.5 mV
